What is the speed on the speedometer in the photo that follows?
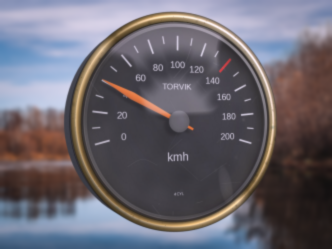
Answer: 40 km/h
